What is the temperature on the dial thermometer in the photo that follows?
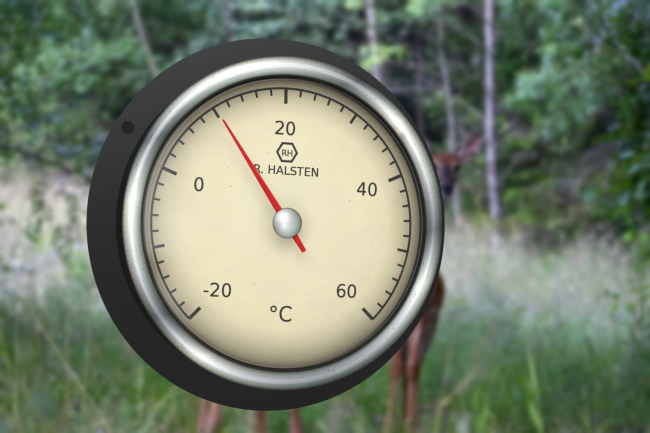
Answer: 10 °C
